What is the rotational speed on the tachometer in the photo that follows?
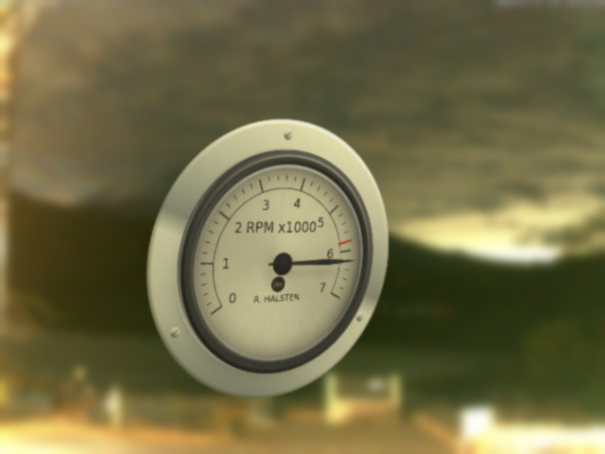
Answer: 6200 rpm
